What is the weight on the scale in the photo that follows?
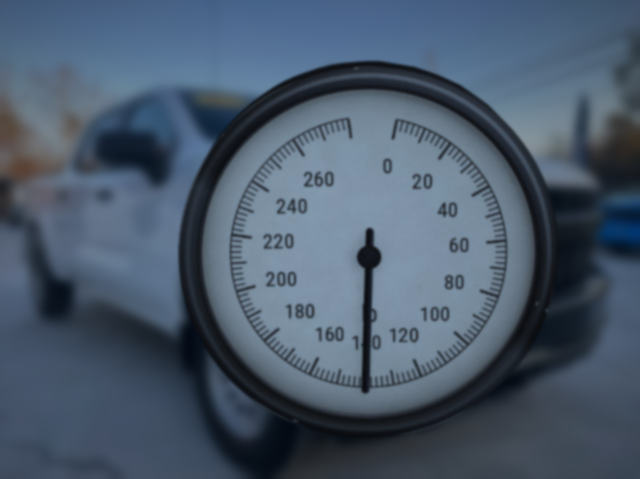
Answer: 140 lb
